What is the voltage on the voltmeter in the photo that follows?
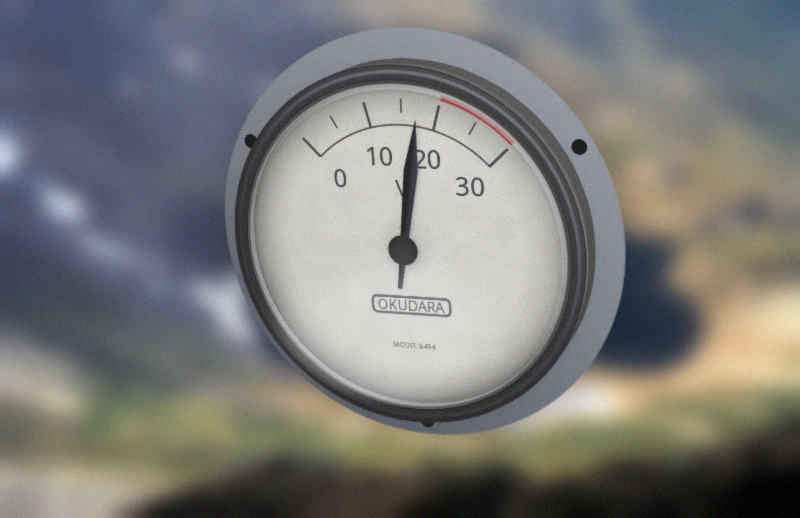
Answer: 17.5 V
